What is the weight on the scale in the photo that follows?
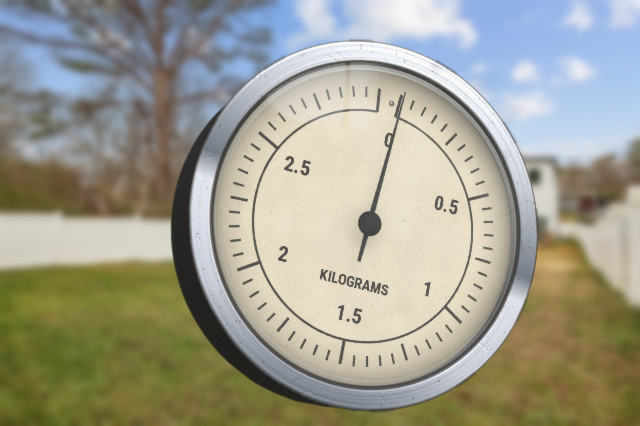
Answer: 0 kg
